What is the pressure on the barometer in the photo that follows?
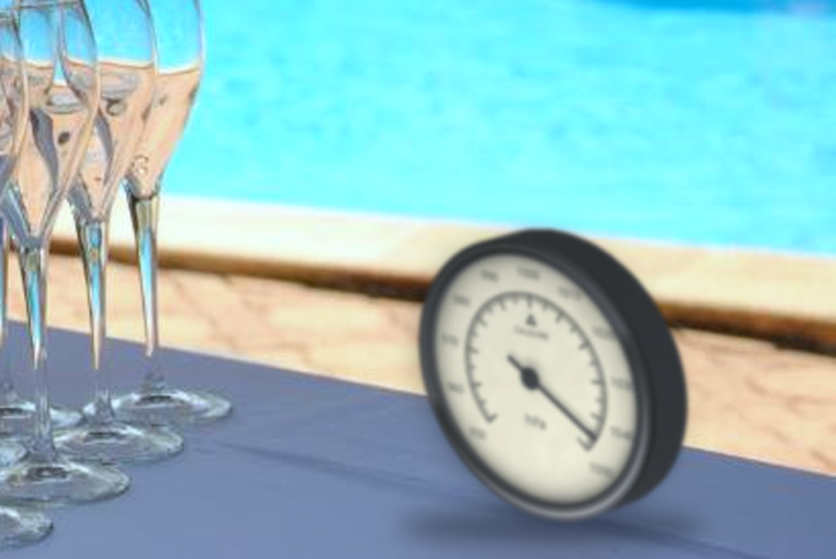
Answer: 1045 hPa
